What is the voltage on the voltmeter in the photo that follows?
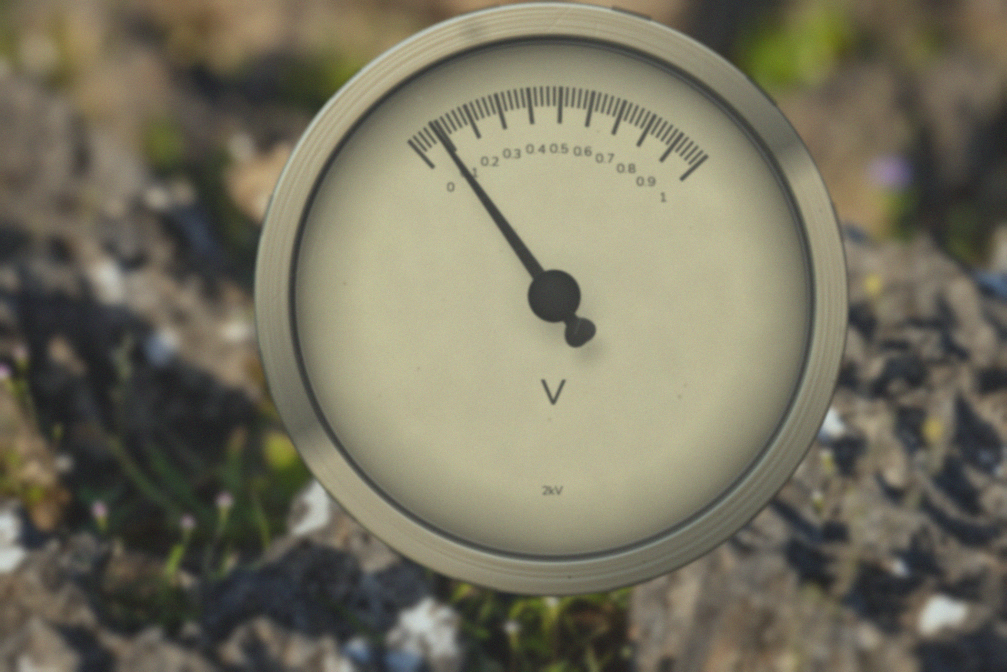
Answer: 0.08 V
